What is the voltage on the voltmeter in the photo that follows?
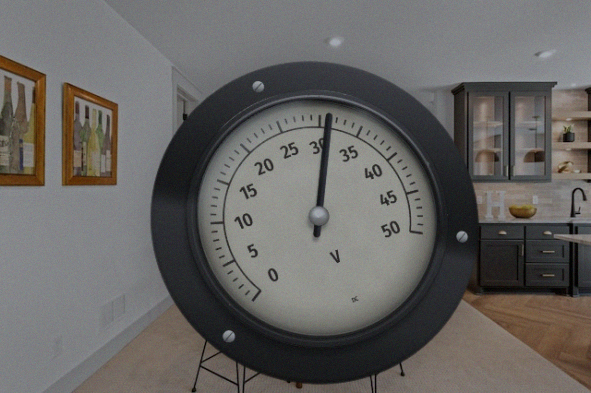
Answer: 31 V
